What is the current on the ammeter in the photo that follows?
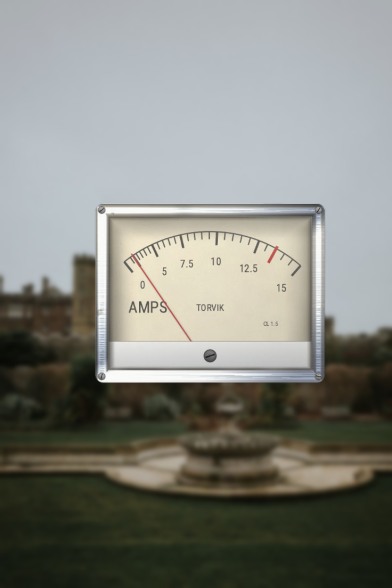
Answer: 2.5 A
